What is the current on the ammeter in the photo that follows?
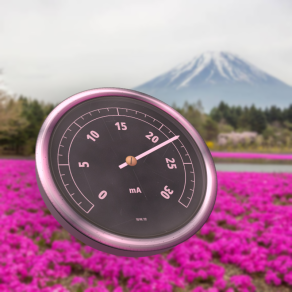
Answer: 22 mA
